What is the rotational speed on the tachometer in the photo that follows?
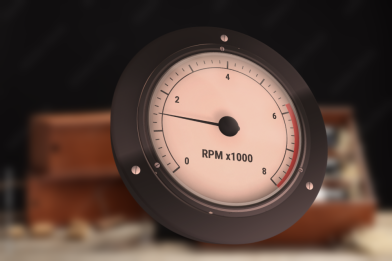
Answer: 1400 rpm
